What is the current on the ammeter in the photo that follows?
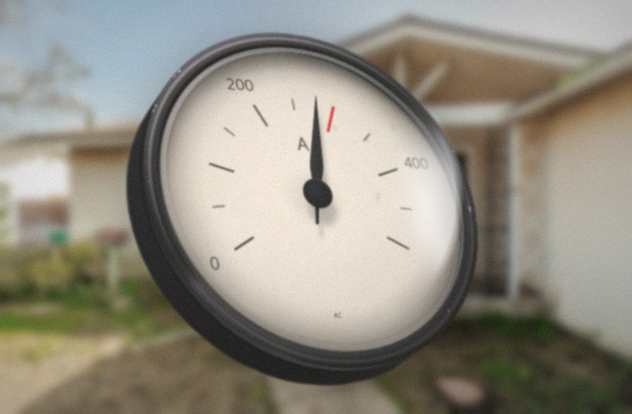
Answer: 275 A
